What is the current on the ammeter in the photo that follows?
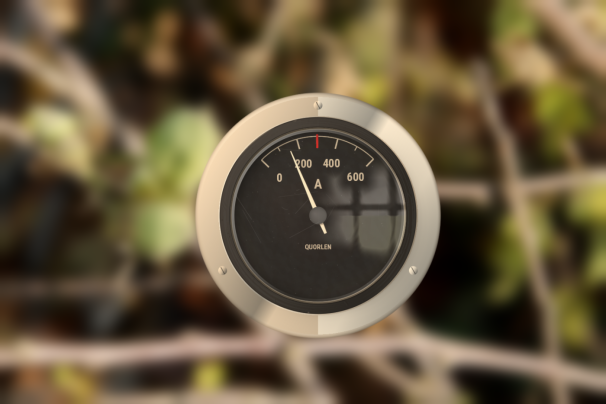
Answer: 150 A
